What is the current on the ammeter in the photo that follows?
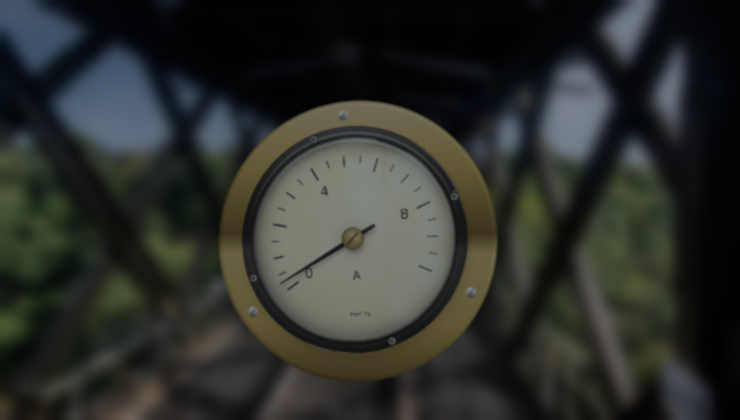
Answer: 0.25 A
